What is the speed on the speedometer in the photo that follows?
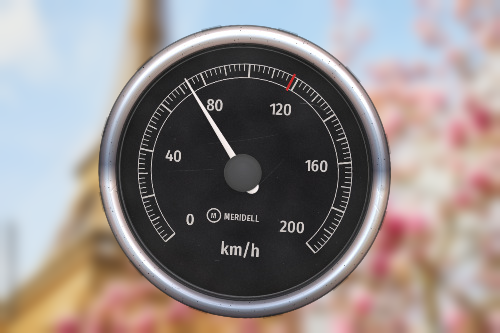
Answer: 74 km/h
